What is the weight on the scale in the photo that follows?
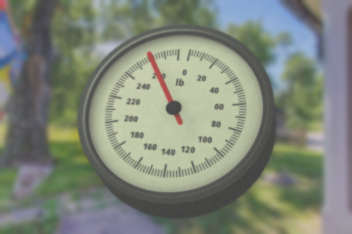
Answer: 260 lb
